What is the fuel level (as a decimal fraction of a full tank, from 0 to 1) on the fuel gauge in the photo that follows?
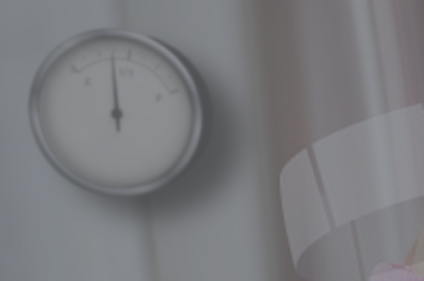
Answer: 0.375
